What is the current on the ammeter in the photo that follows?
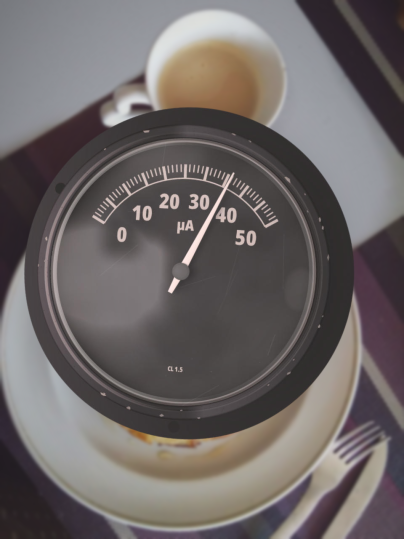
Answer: 36 µA
